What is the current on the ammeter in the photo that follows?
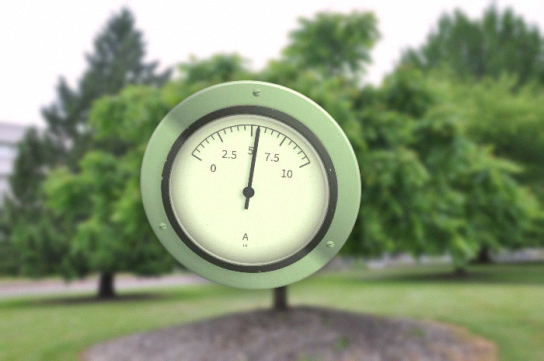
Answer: 5.5 A
